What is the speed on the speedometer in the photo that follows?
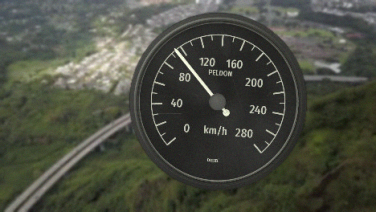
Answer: 95 km/h
